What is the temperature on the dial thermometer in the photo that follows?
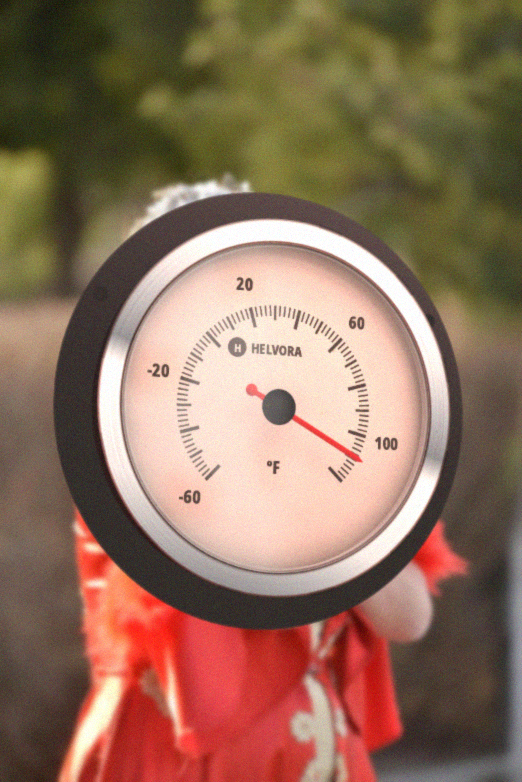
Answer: 110 °F
